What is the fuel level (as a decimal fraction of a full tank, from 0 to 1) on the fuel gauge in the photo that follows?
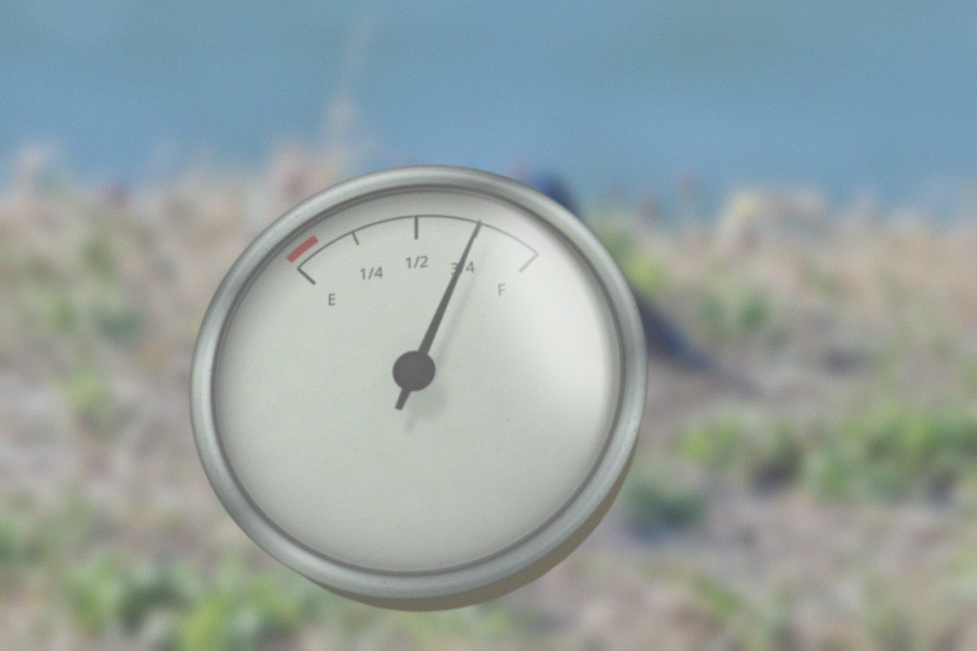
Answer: 0.75
